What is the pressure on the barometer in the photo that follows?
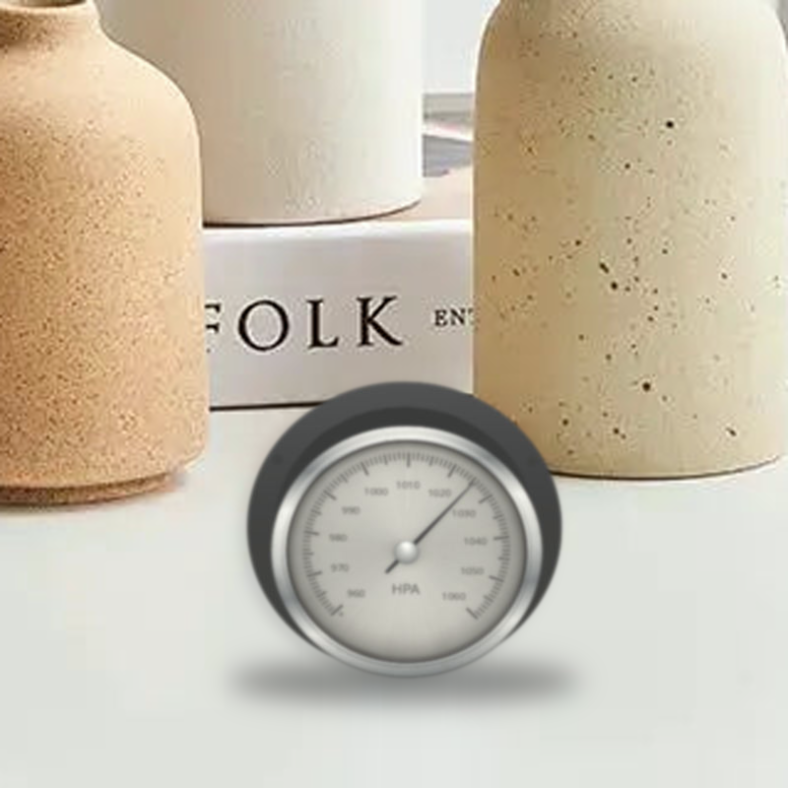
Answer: 1025 hPa
